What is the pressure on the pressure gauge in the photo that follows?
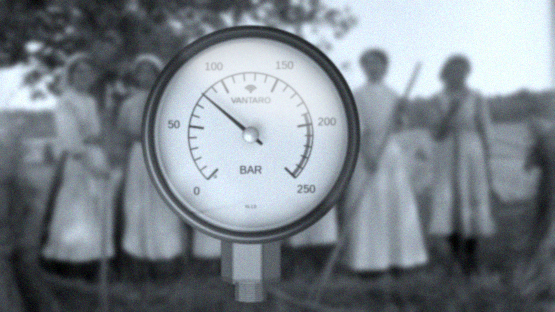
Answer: 80 bar
